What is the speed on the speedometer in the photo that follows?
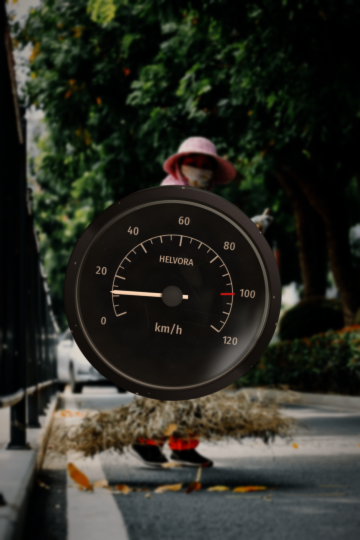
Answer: 12.5 km/h
